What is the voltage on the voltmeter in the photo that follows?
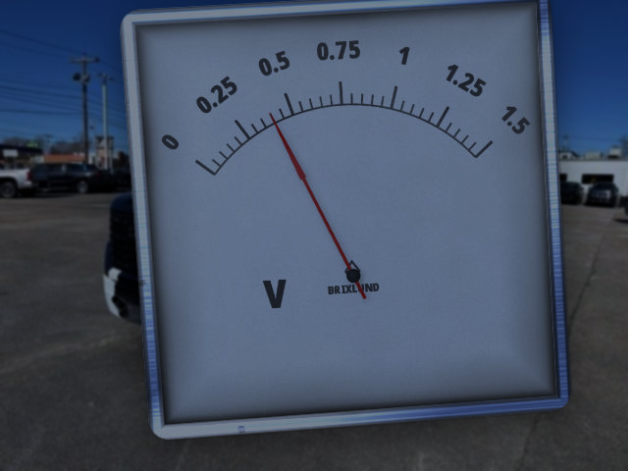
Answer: 0.4 V
